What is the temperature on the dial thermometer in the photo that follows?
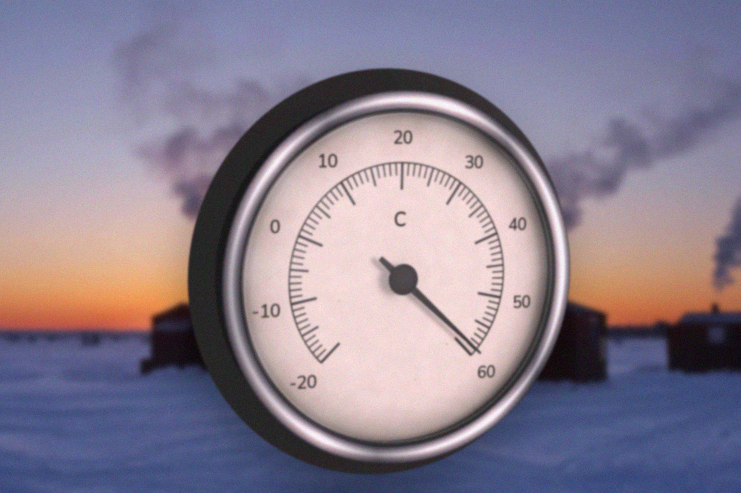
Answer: 59 °C
